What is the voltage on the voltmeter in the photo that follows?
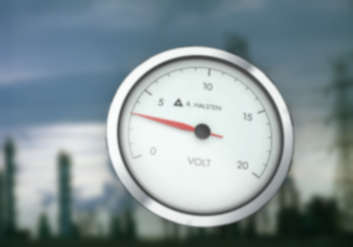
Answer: 3 V
